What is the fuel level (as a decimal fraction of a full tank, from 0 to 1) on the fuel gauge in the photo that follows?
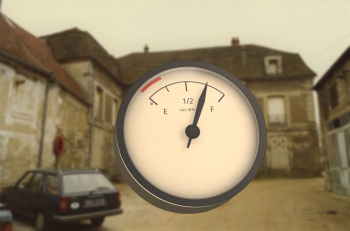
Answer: 0.75
